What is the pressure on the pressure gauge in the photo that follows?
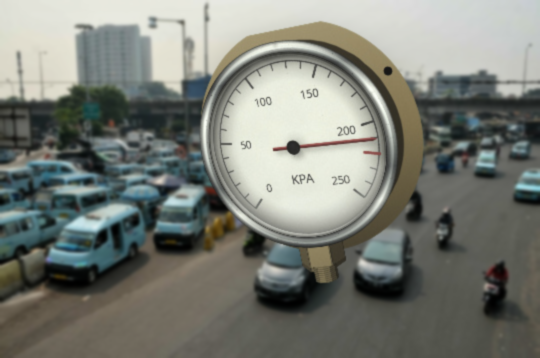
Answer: 210 kPa
